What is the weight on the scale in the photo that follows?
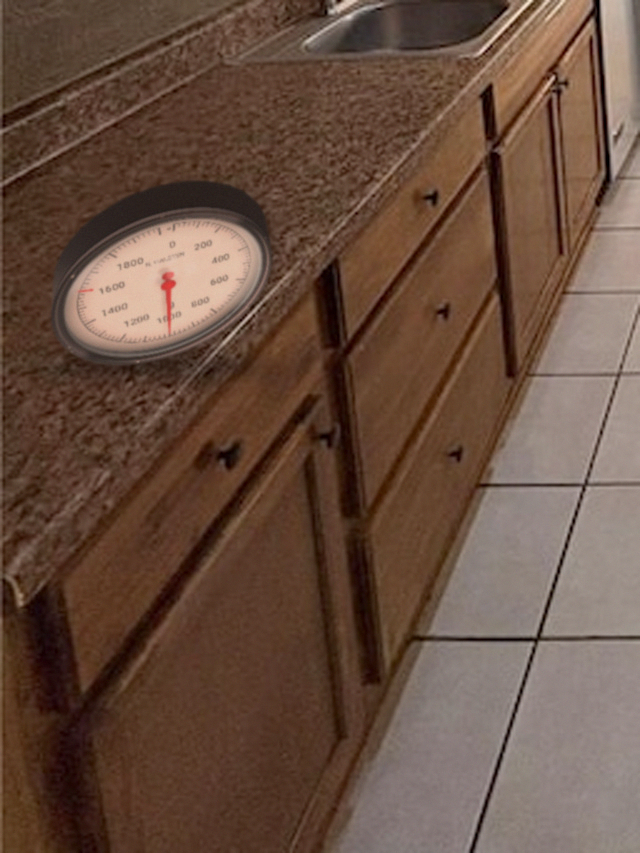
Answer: 1000 g
